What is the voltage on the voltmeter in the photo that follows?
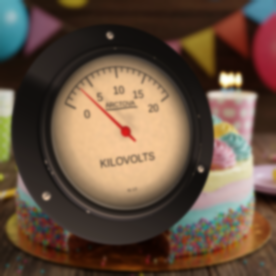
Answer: 3 kV
